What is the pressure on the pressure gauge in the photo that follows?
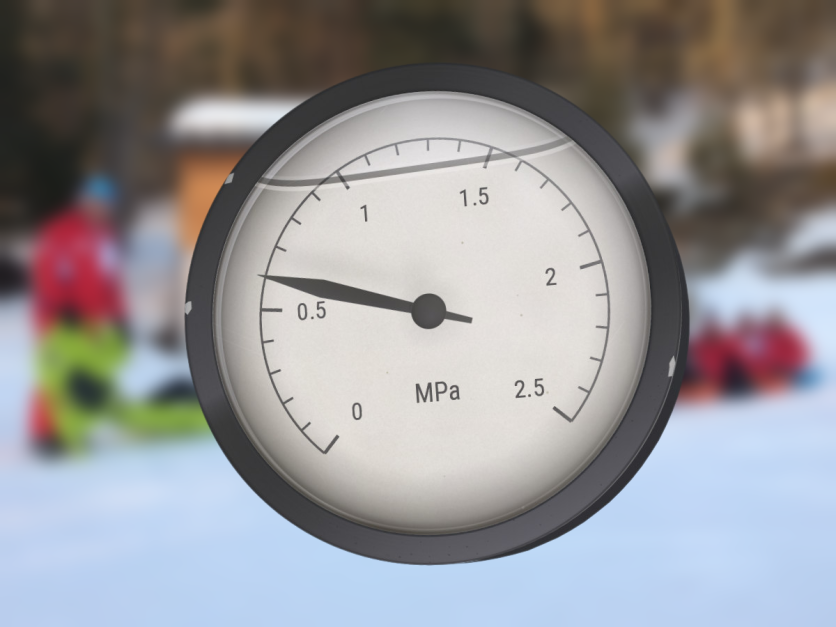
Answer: 0.6 MPa
